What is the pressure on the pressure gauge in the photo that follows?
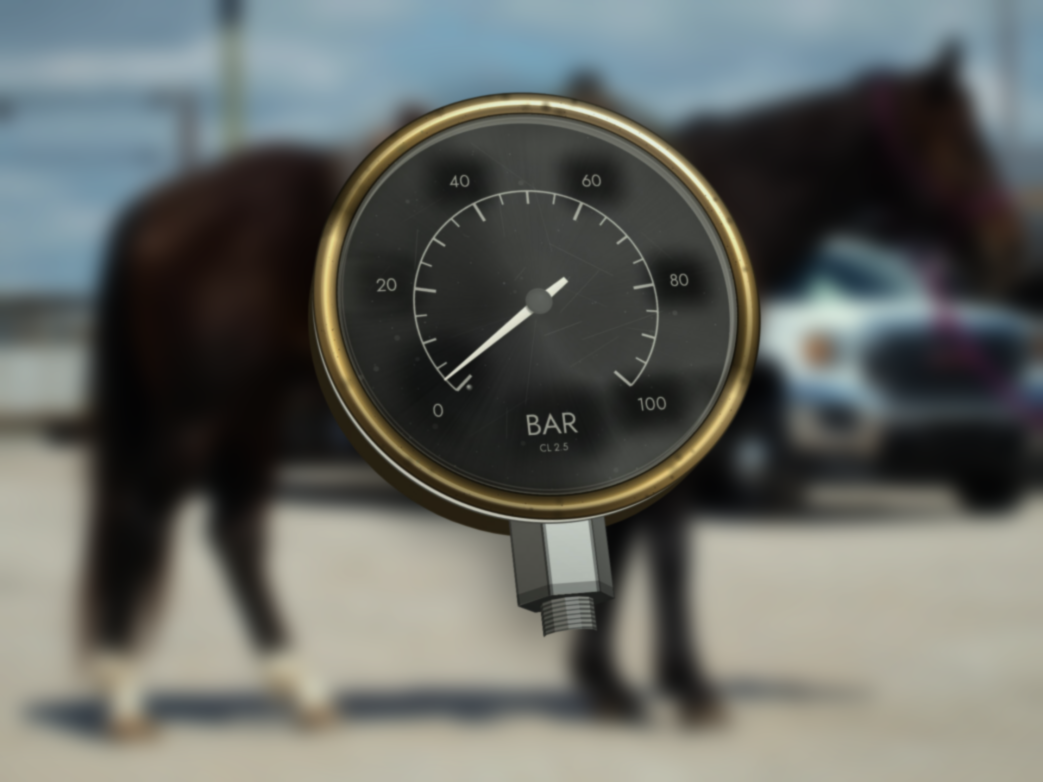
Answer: 2.5 bar
